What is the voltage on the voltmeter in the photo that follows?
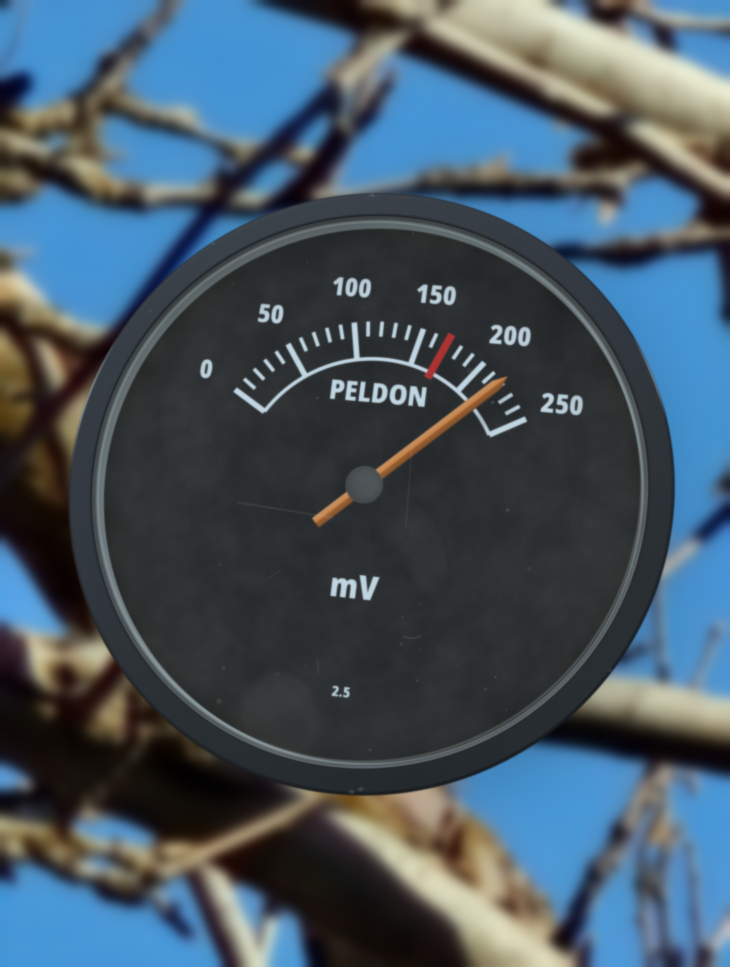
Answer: 220 mV
